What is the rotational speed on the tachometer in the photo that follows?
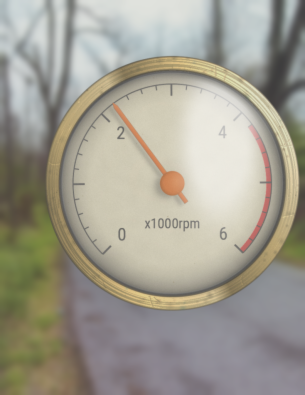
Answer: 2200 rpm
